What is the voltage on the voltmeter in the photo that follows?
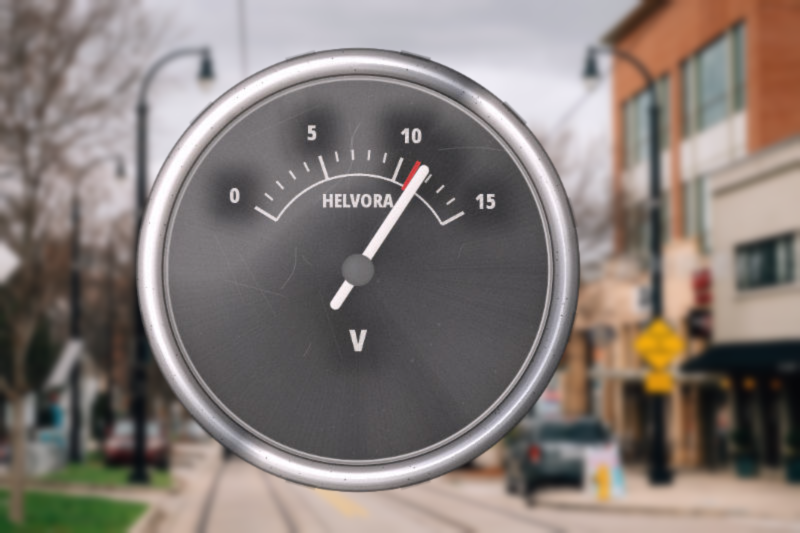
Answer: 11.5 V
